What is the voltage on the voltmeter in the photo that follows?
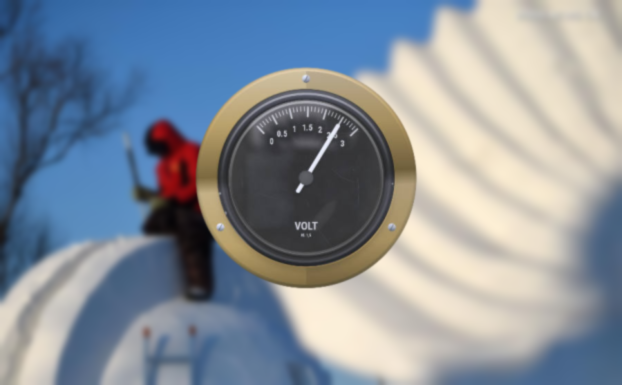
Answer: 2.5 V
